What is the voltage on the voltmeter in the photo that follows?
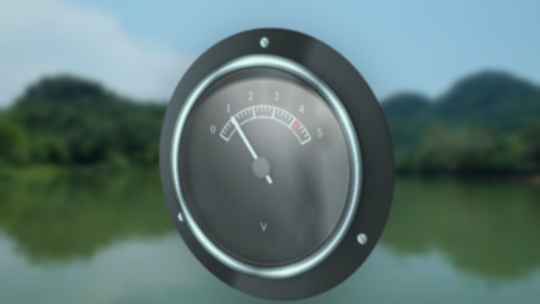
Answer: 1 V
